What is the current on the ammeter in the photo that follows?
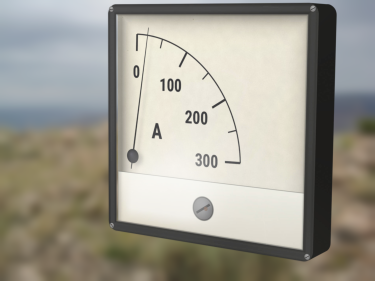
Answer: 25 A
